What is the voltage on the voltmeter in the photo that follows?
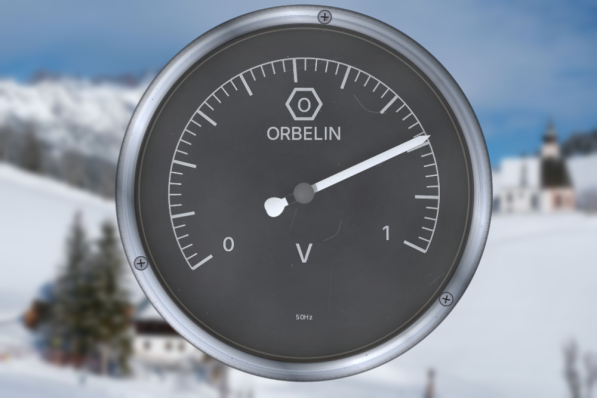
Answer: 0.79 V
